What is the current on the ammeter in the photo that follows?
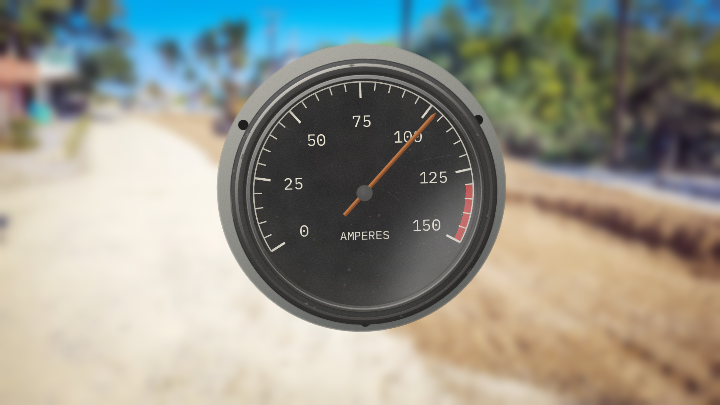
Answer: 102.5 A
